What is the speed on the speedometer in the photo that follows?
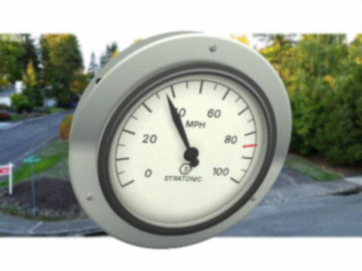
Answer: 37.5 mph
